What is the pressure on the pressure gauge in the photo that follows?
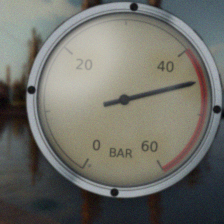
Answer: 45 bar
